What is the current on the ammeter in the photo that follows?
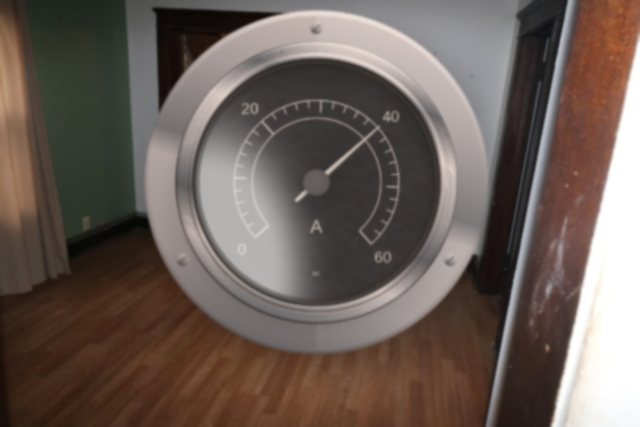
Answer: 40 A
